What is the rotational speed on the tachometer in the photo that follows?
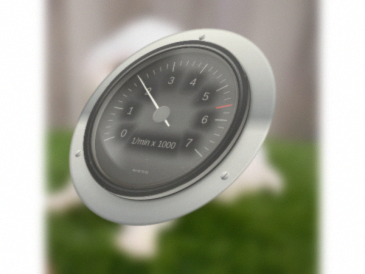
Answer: 2000 rpm
